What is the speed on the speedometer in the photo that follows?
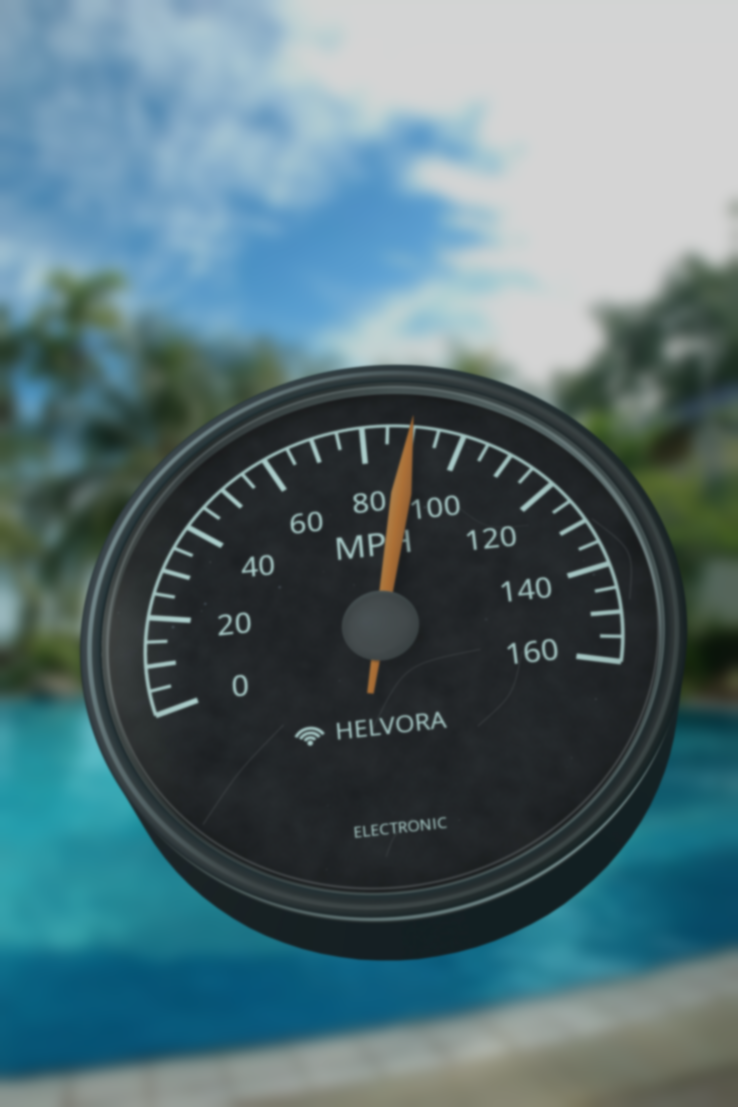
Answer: 90 mph
